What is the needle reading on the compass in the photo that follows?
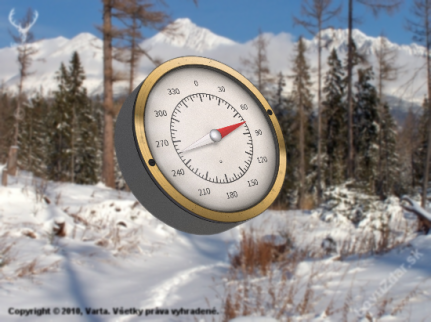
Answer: 75 °
